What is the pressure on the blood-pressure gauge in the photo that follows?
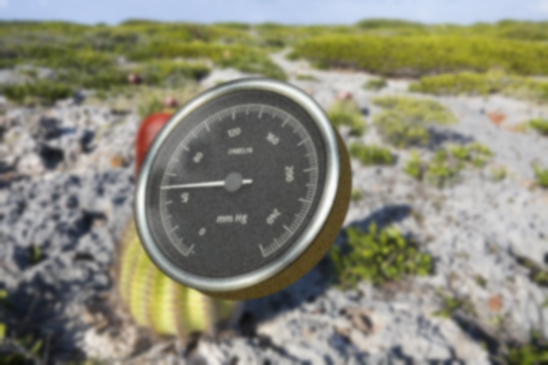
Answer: 50 mmHg
